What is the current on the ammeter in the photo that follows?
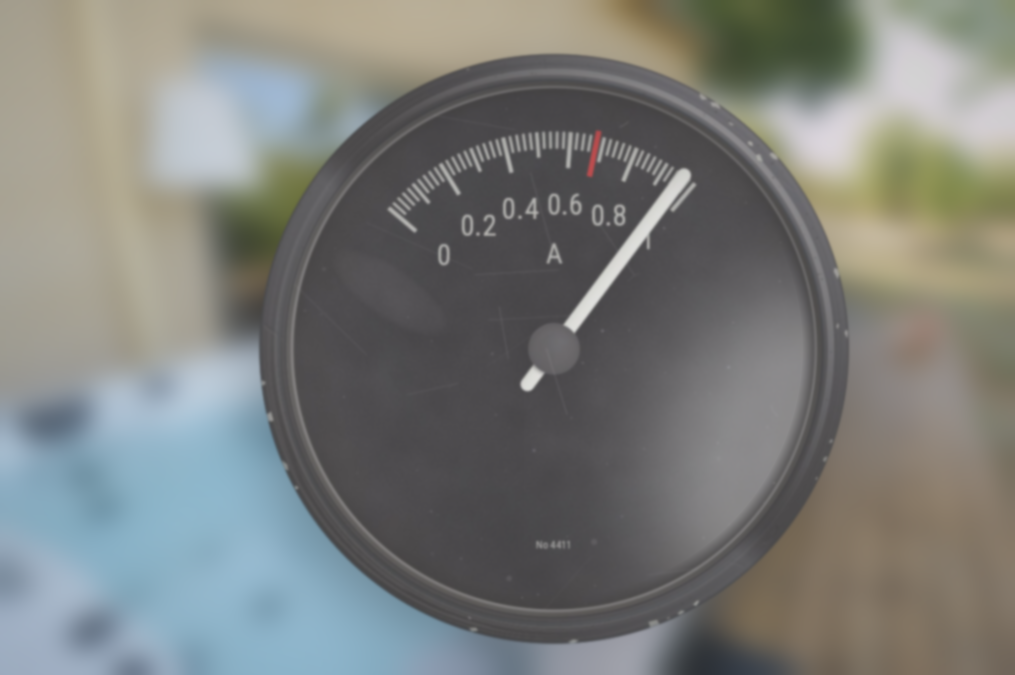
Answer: 0.96 A
